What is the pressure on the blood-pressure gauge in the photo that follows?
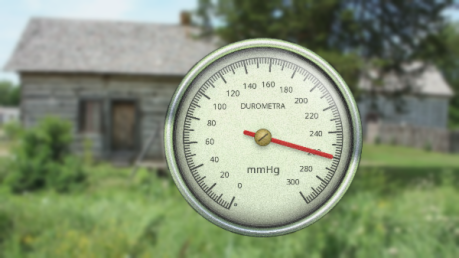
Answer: 260 mmHg
